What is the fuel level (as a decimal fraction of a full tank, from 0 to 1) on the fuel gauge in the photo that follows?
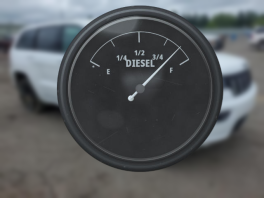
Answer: 0.875
